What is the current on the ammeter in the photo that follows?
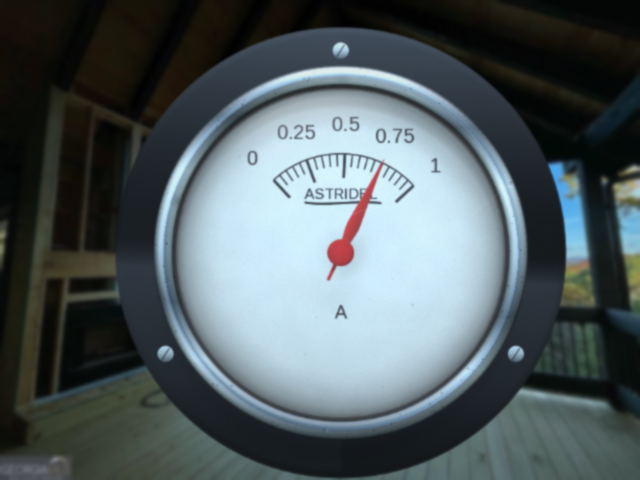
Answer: 0.75 A
